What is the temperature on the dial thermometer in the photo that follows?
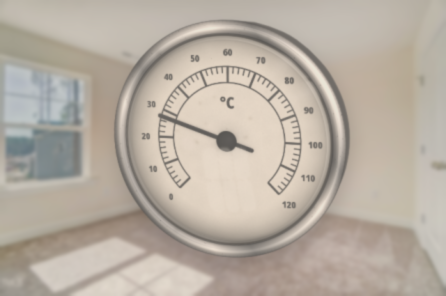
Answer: 28 °C
